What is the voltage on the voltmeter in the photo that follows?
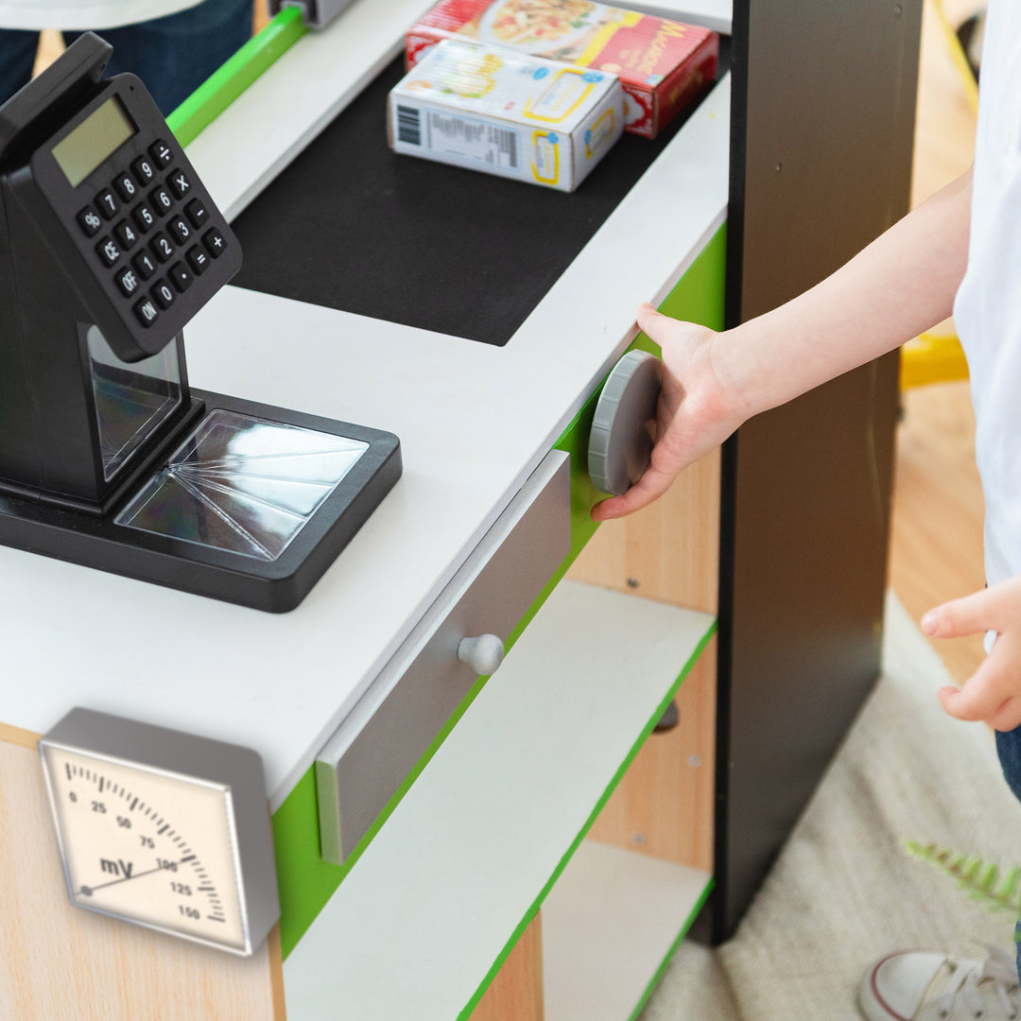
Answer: 100 mV
